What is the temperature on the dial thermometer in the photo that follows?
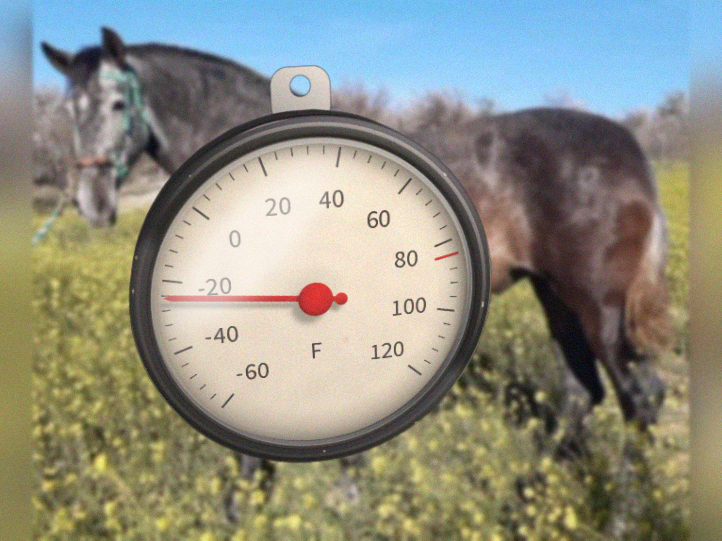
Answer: -24 °F
